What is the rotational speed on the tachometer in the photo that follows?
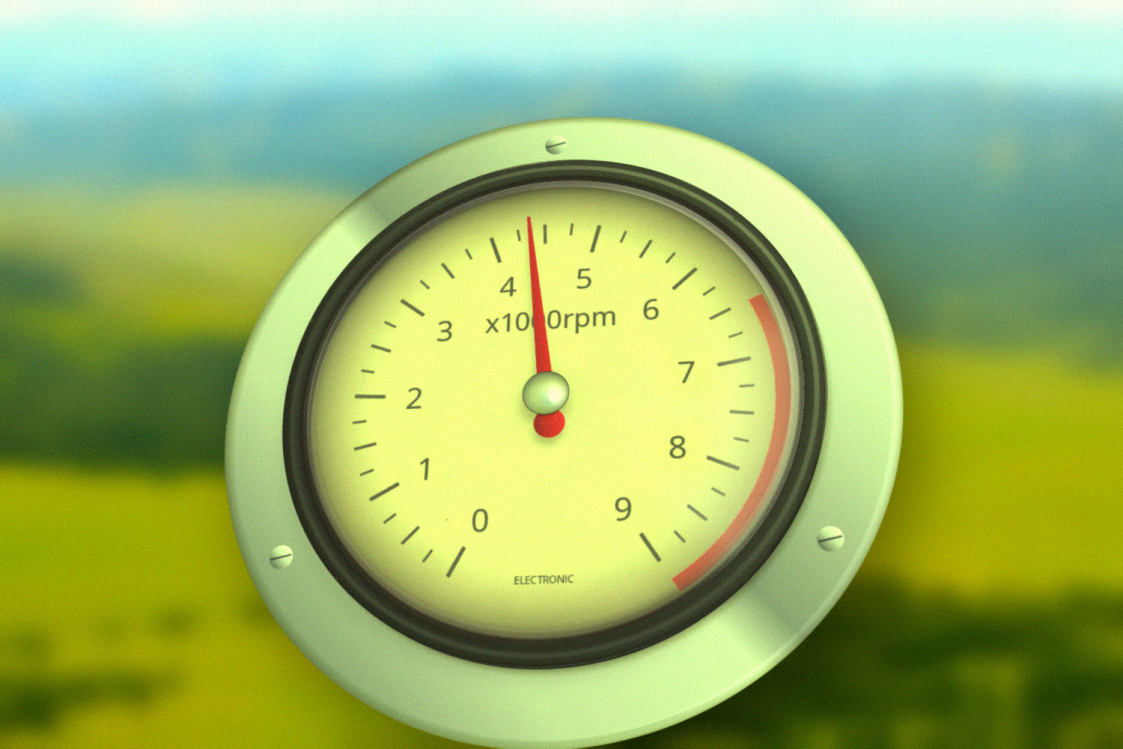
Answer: 4375 rpm
